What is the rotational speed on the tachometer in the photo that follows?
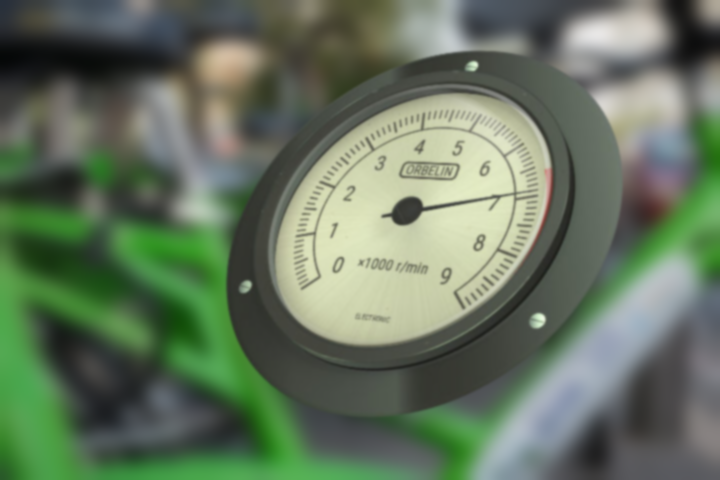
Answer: 7000 rpm
